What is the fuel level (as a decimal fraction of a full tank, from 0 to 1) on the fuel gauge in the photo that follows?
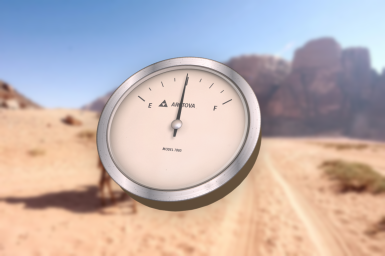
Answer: 0.5
